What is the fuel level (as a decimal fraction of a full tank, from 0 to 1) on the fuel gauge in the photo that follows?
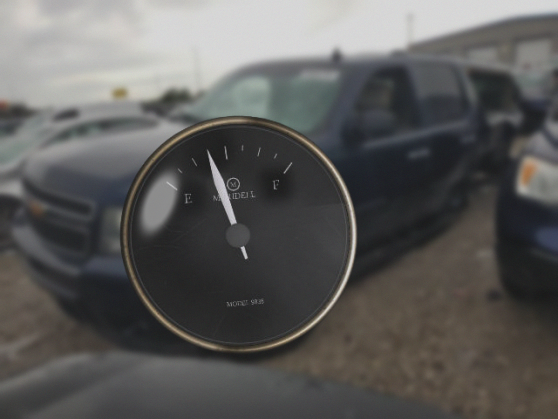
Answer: 0.375
